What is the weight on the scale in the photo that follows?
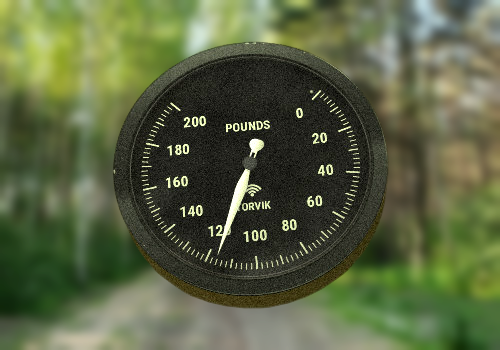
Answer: 116 lb
